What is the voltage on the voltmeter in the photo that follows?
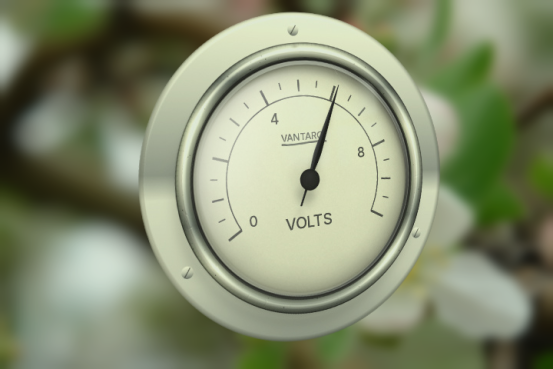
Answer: 6 V
